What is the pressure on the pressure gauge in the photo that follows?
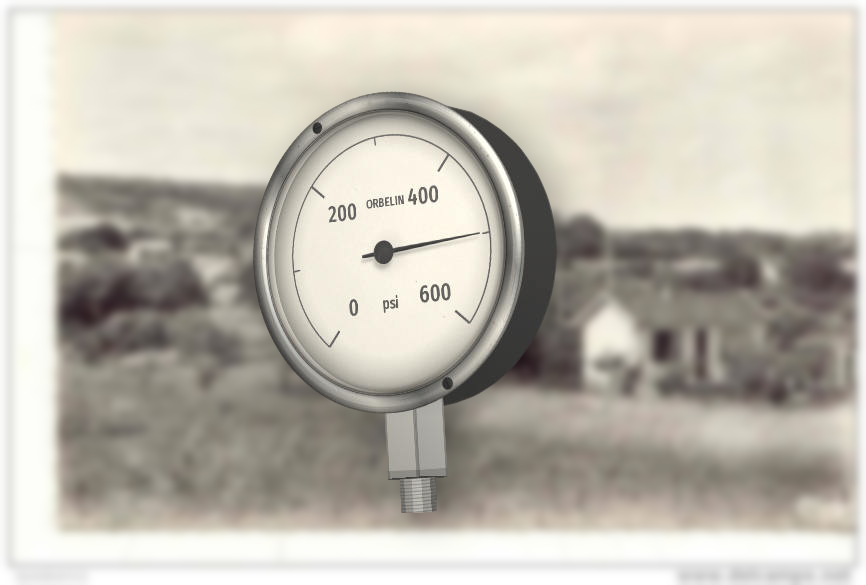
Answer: 500 psi
